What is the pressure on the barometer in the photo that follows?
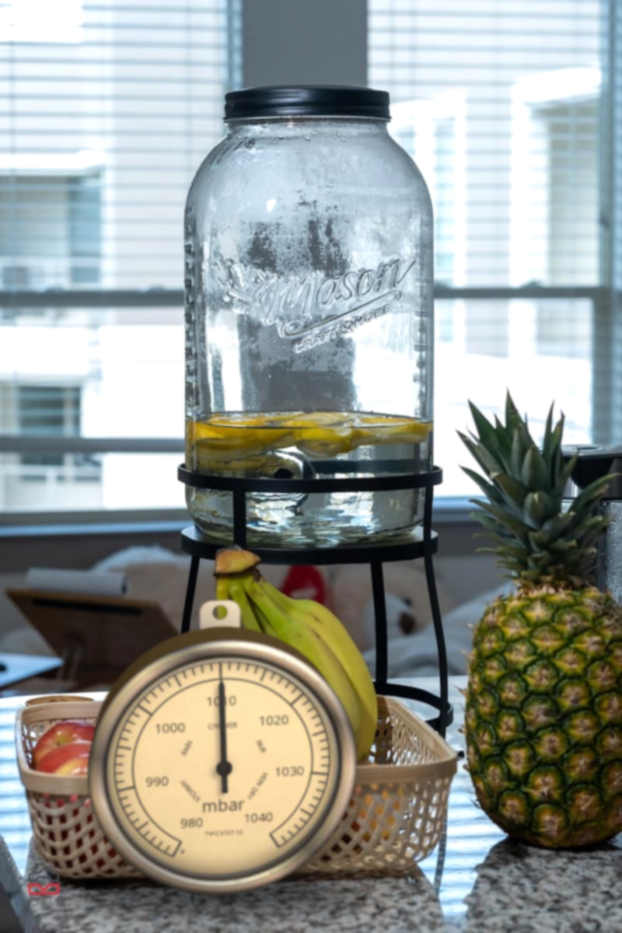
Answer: 1010 mbar
